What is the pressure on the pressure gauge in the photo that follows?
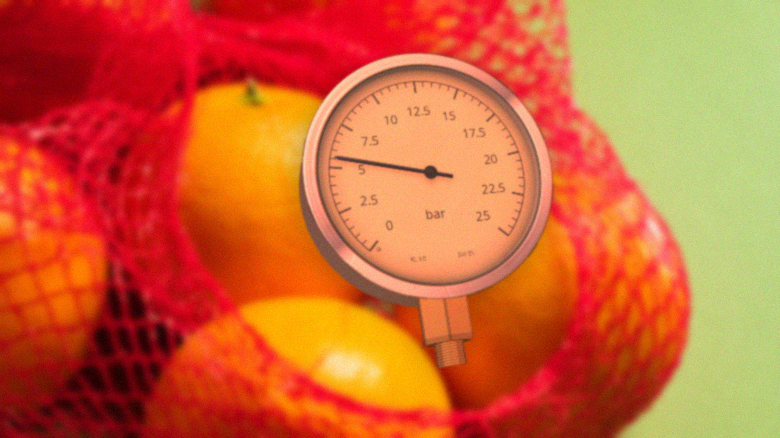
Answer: 5.5 bar
